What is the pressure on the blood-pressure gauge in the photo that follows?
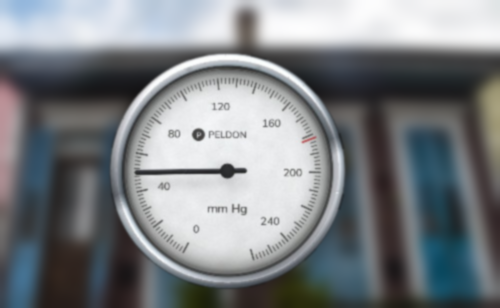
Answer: 50 mmHg
